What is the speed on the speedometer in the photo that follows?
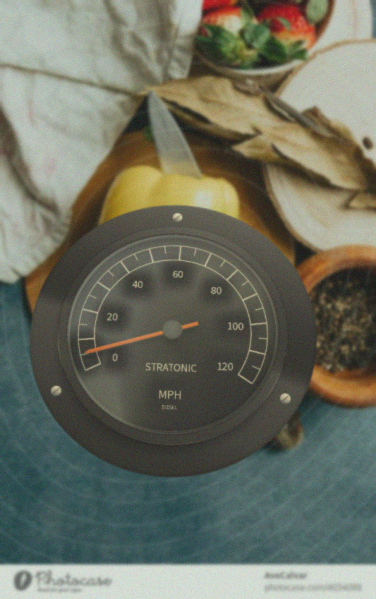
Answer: 5 mph
